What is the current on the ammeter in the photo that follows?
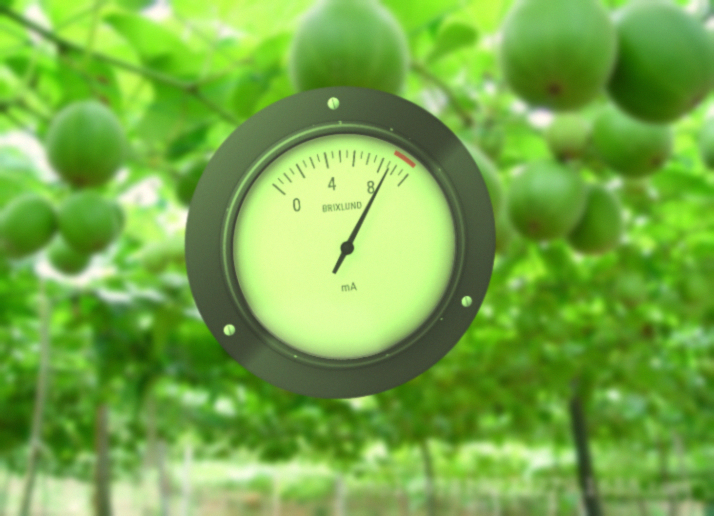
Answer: 8.5 mA
